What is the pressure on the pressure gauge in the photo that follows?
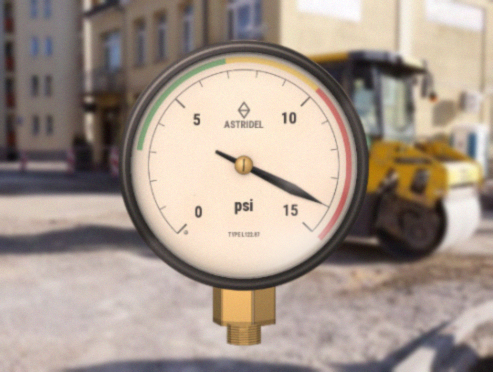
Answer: 14 psi
